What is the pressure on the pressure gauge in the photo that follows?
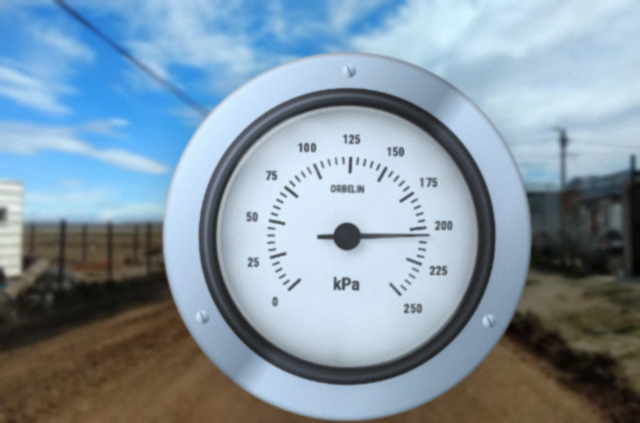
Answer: 205 kPa
